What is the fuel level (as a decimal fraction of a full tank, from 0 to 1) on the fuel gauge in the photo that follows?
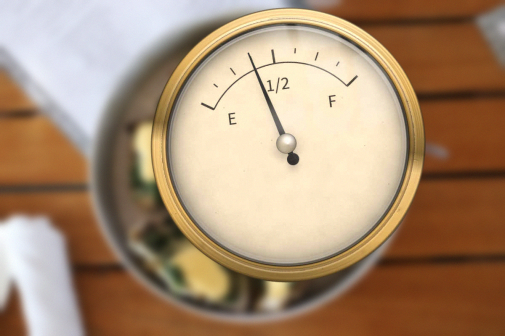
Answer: 0.375
